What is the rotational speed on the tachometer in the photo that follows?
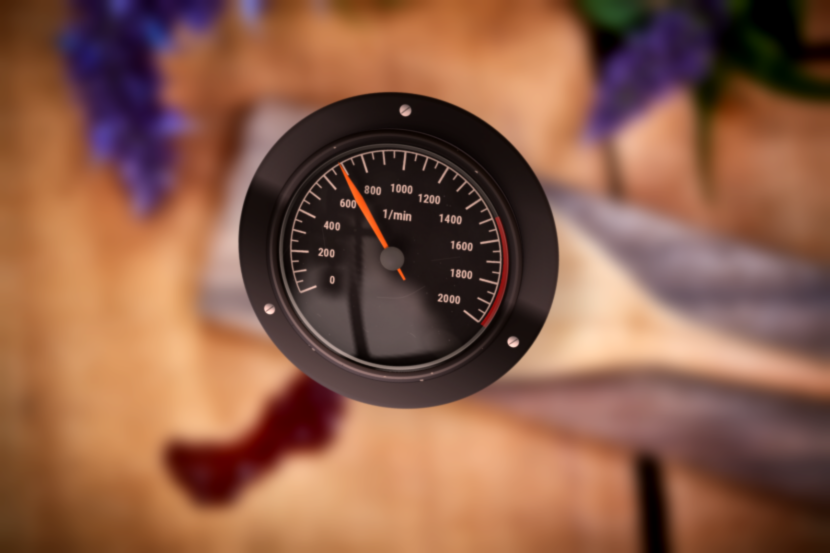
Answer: 700 rpm
